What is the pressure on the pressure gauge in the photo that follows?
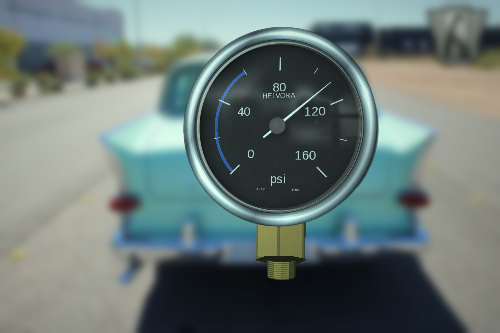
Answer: 110 psi
